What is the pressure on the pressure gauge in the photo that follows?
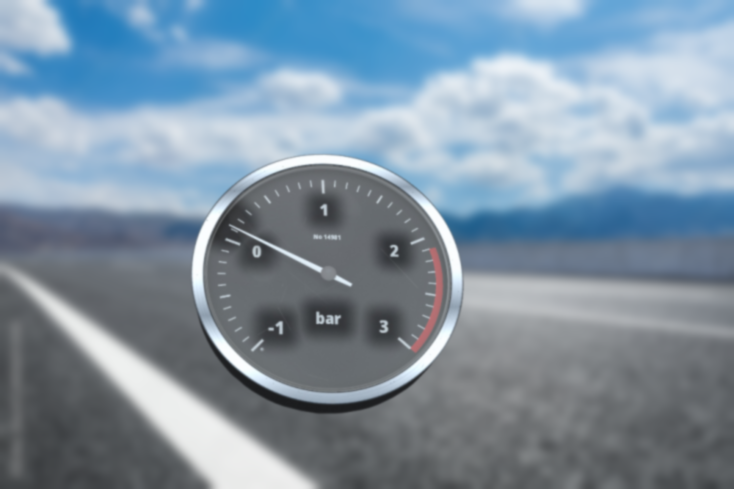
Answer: 0.1 bar
